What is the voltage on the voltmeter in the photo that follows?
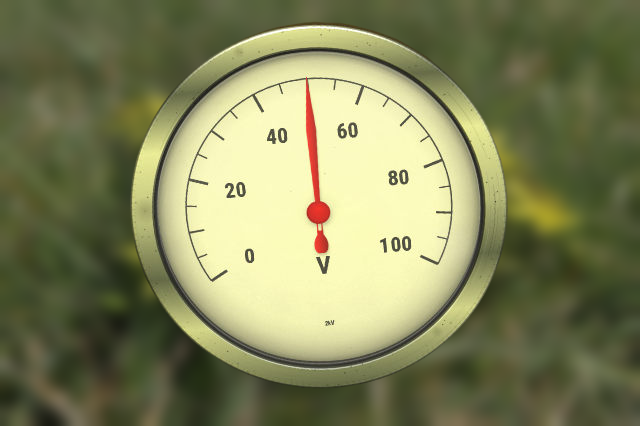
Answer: 50 V
